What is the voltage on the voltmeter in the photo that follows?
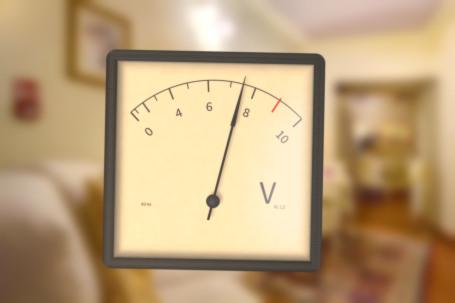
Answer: 7.5 V
